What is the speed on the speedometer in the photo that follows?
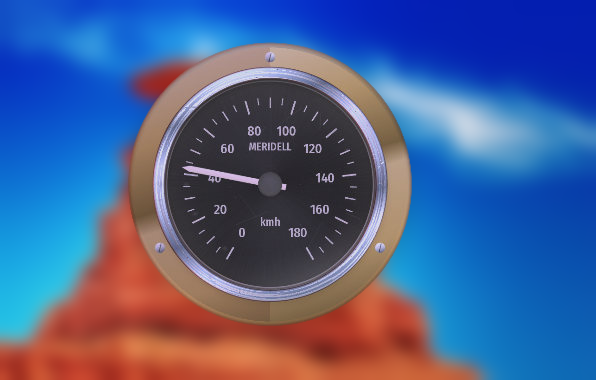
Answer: 42.5 km/h
